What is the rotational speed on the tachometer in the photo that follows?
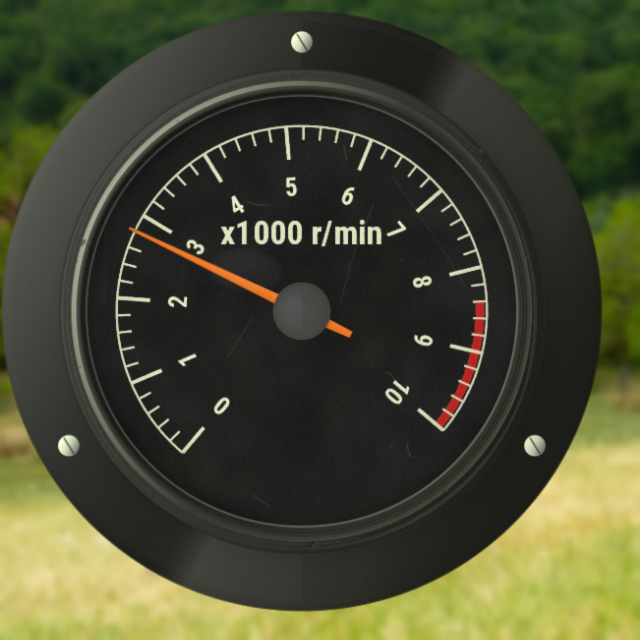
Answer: 2800 rpm
